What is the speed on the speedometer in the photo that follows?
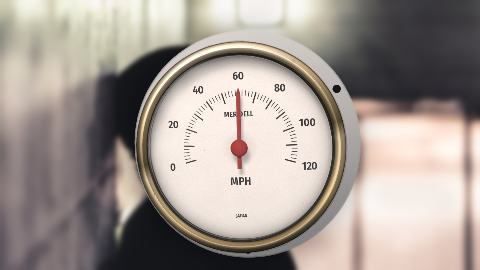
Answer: 60 mph
